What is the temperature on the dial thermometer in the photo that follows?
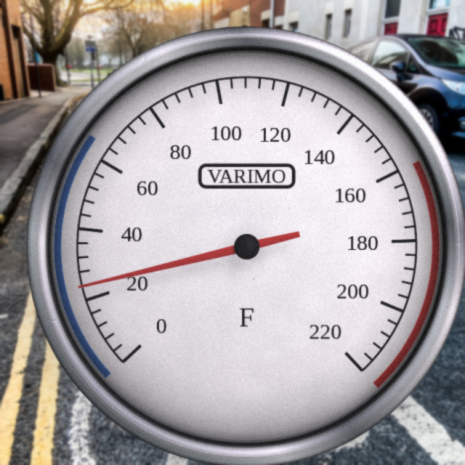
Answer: 24 °F
